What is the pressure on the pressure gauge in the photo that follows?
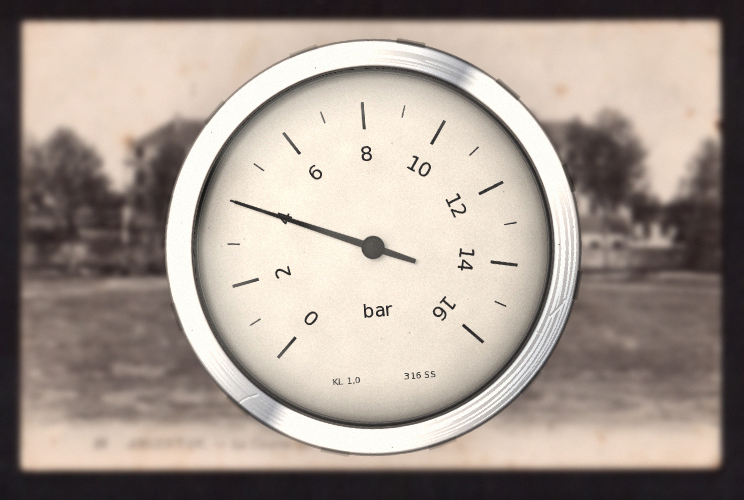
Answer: 4 bar
